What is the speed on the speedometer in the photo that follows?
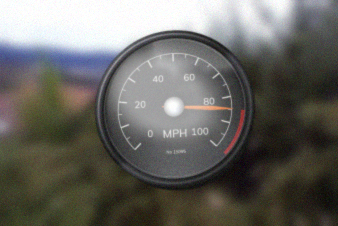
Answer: 85 mph
